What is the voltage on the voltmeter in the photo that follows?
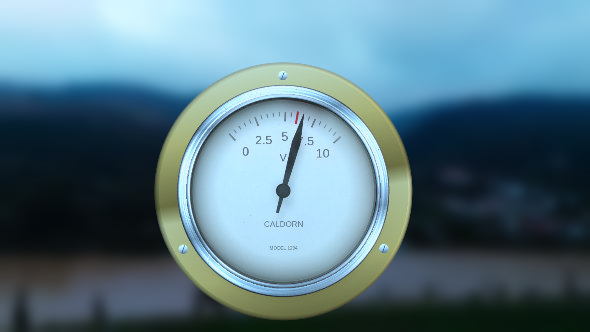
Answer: 6.5 V
